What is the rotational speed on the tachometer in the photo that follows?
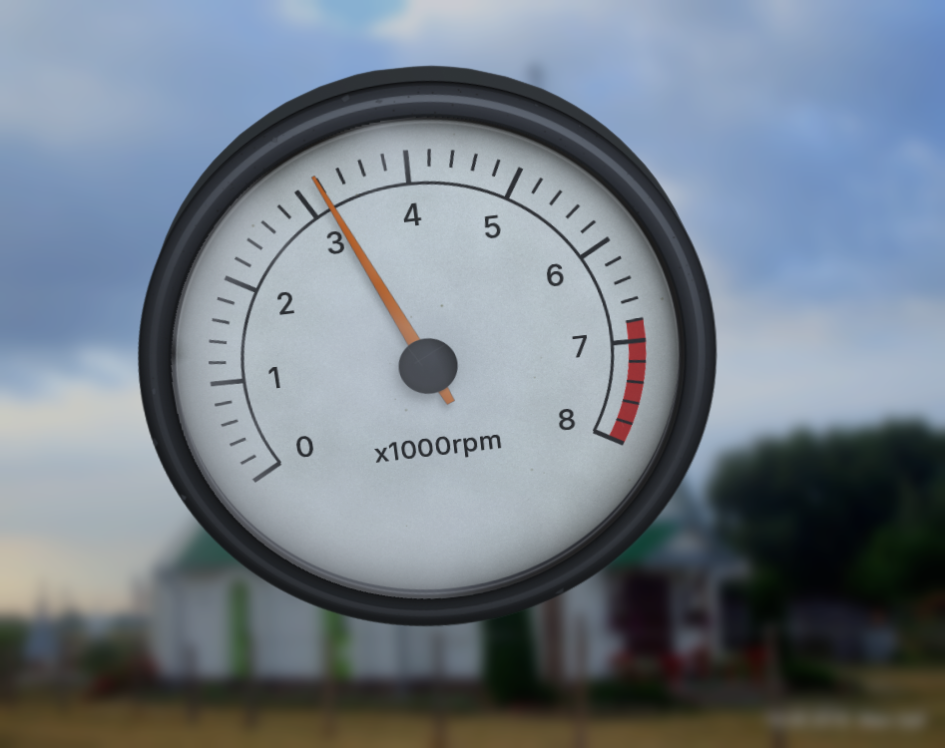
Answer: 3200 rpm
